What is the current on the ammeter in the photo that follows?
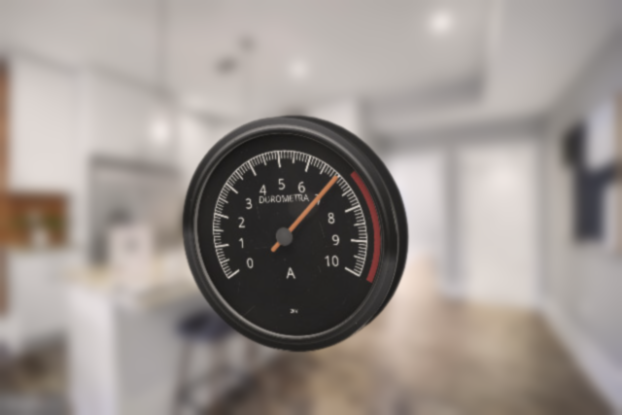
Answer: 7 A
